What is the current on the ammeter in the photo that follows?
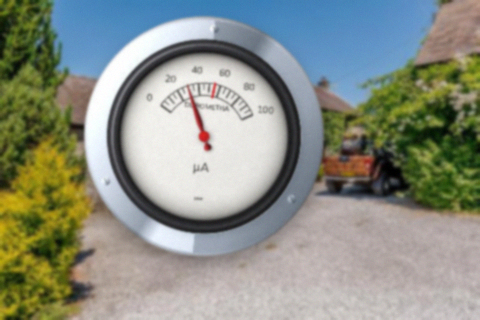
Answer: 30 µA
